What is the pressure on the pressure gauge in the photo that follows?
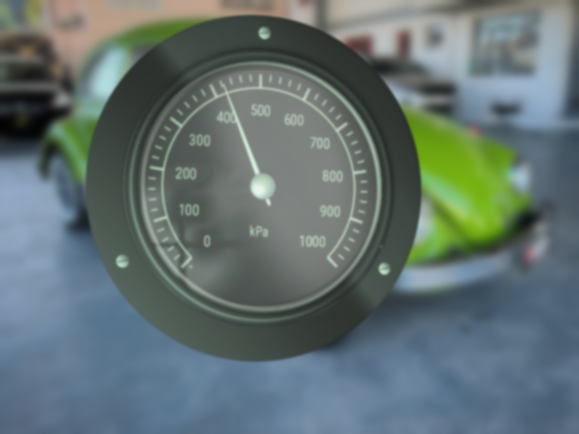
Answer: 420 kPa
